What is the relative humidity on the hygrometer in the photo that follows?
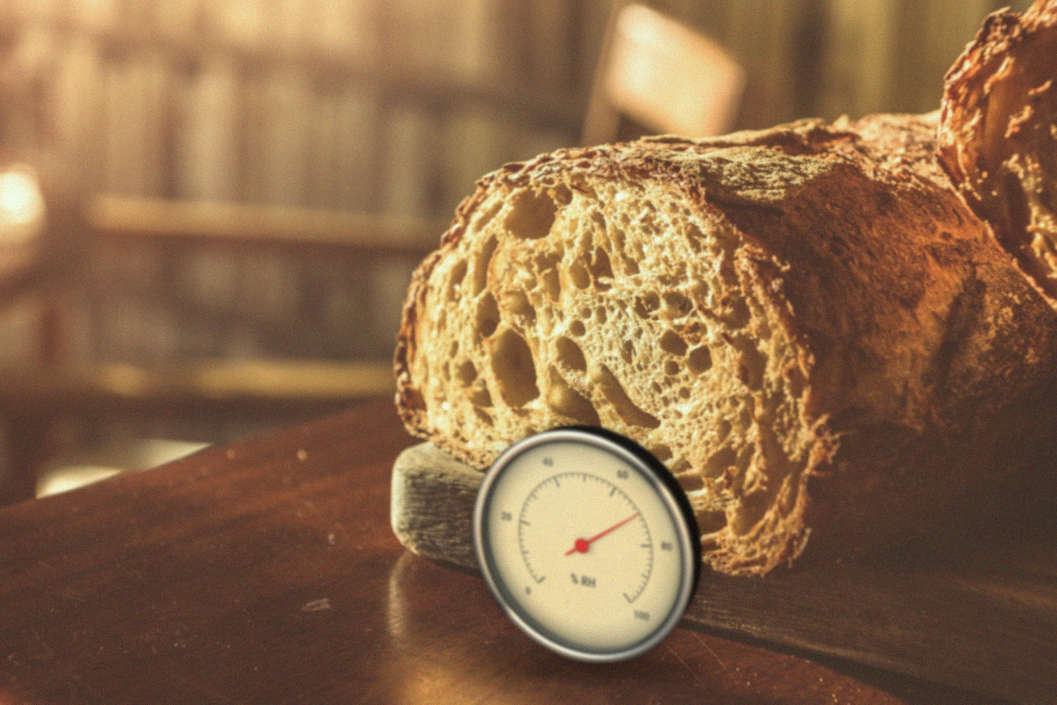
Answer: 70 %
